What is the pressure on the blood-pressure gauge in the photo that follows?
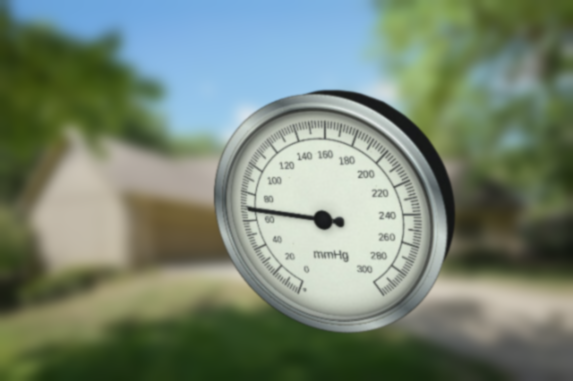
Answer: 70 mmHg
